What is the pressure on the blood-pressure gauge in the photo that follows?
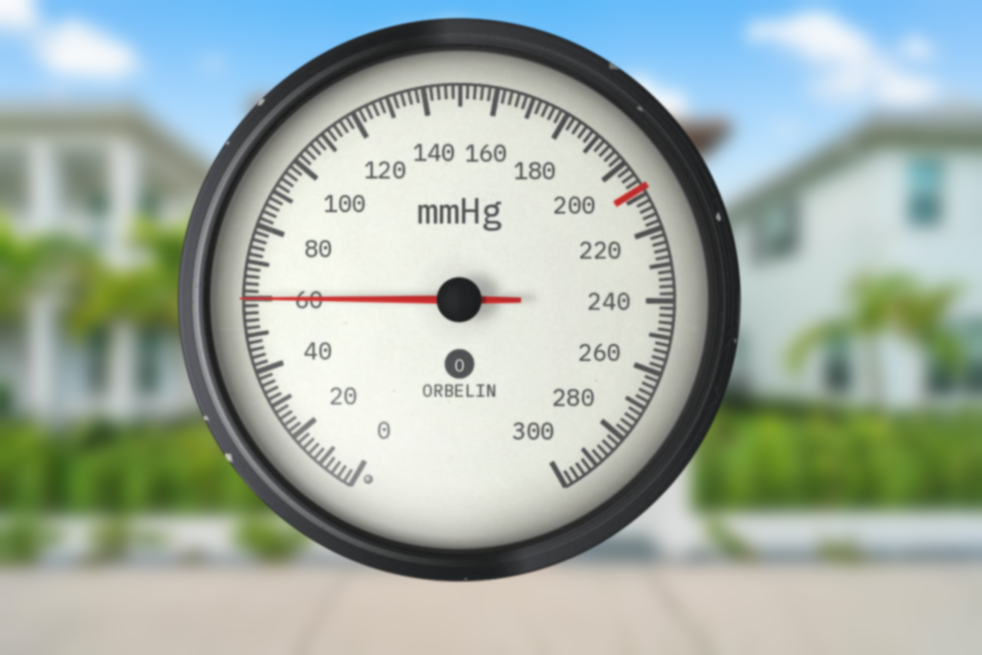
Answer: 60 mmHg
